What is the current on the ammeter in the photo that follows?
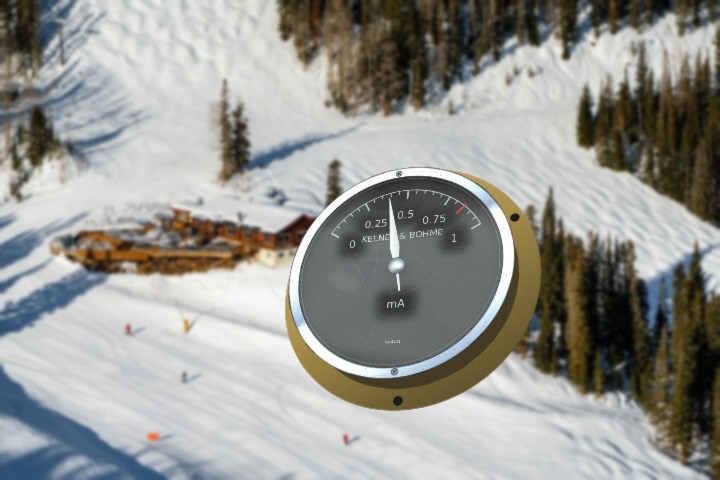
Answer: 0.4 mA
